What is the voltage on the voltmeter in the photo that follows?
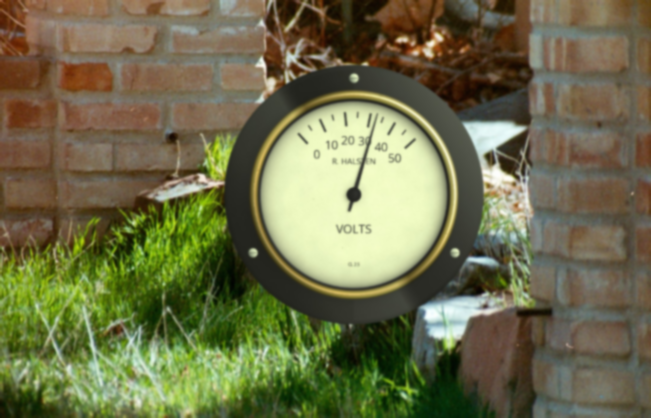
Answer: 32.5 V
